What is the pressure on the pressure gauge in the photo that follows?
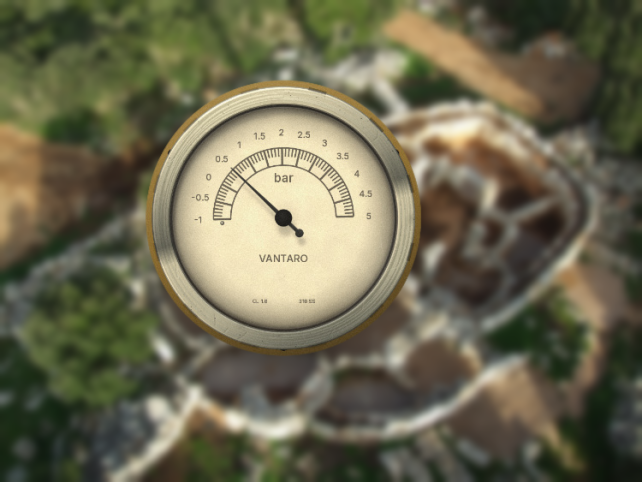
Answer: 0.5 bar
